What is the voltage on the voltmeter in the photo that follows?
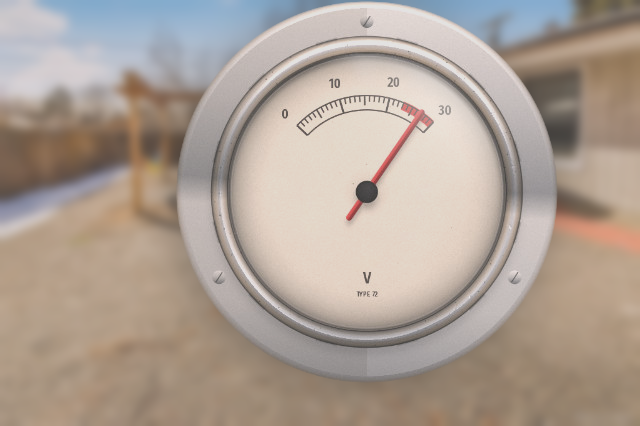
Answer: 27 V
